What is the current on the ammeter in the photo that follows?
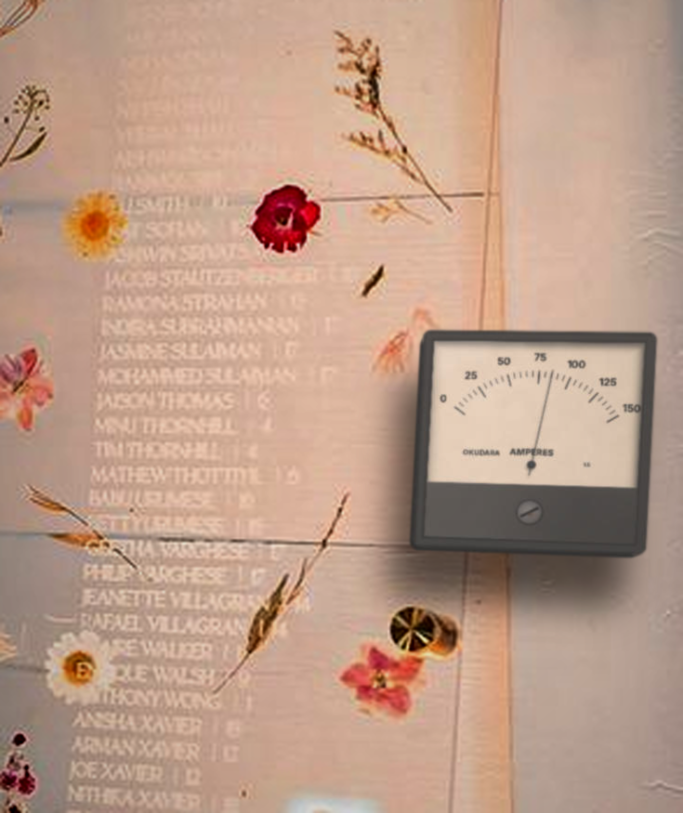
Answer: 85 A
